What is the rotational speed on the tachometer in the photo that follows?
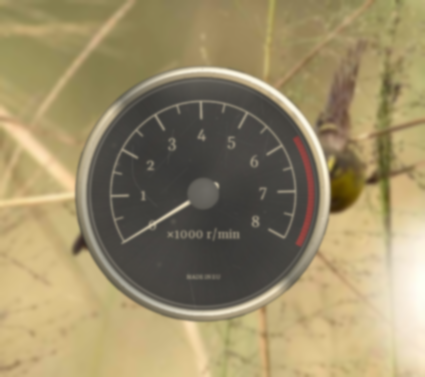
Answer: 0 rpm
